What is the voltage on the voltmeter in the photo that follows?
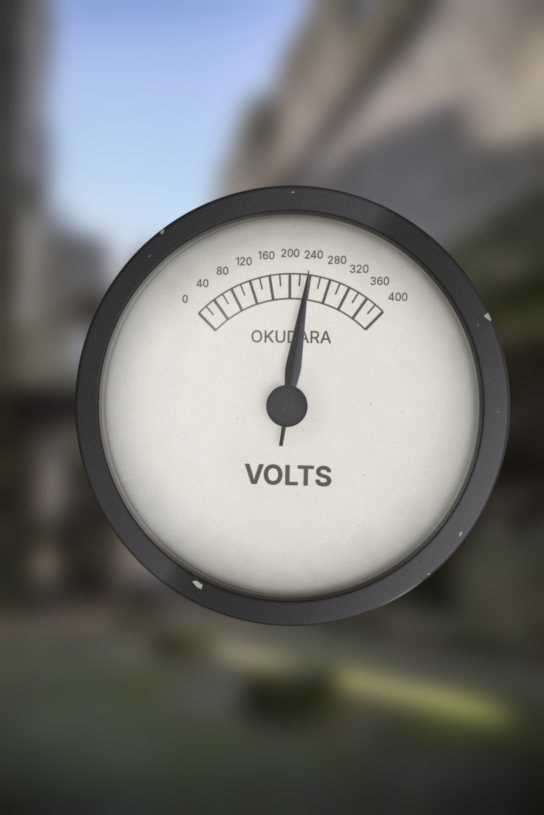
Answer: 240 V
